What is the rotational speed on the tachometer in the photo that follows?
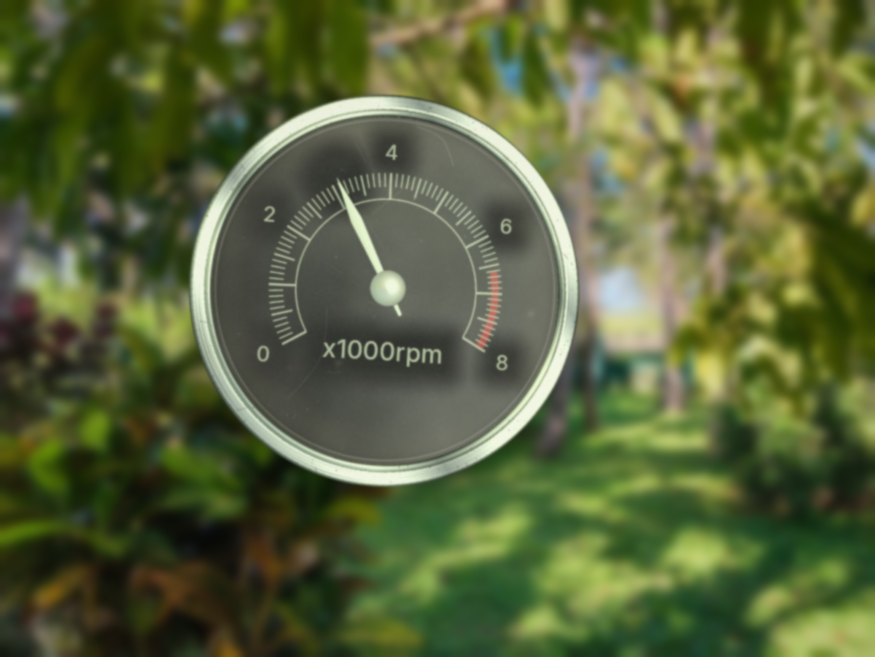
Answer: 3100 rpm
